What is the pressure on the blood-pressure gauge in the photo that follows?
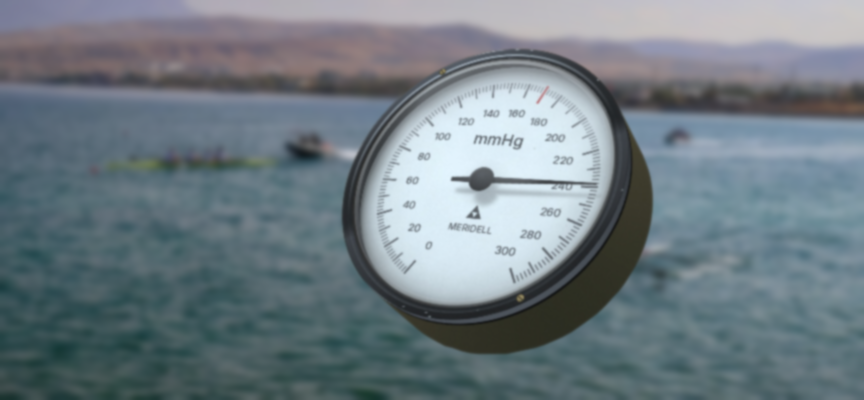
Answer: 240 mmHg
